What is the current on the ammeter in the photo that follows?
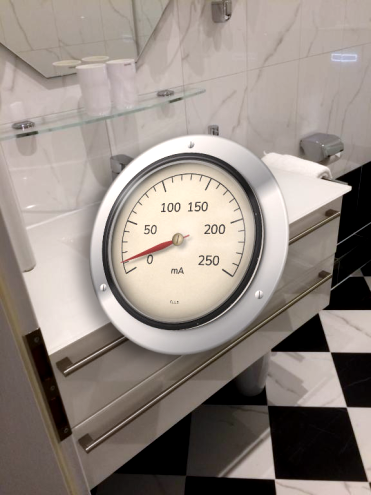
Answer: 10 mA
